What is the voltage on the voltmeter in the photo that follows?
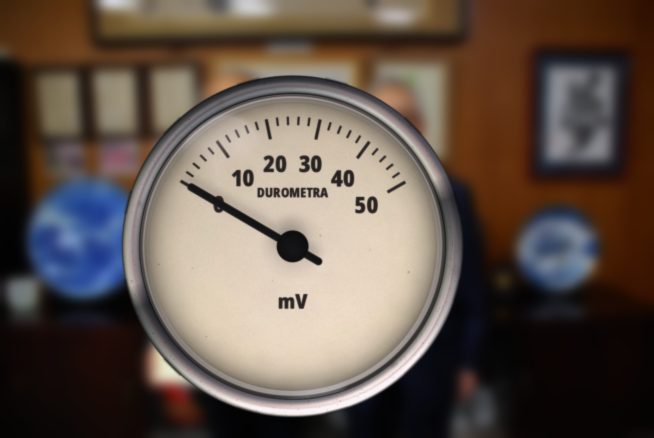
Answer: 0 mV
